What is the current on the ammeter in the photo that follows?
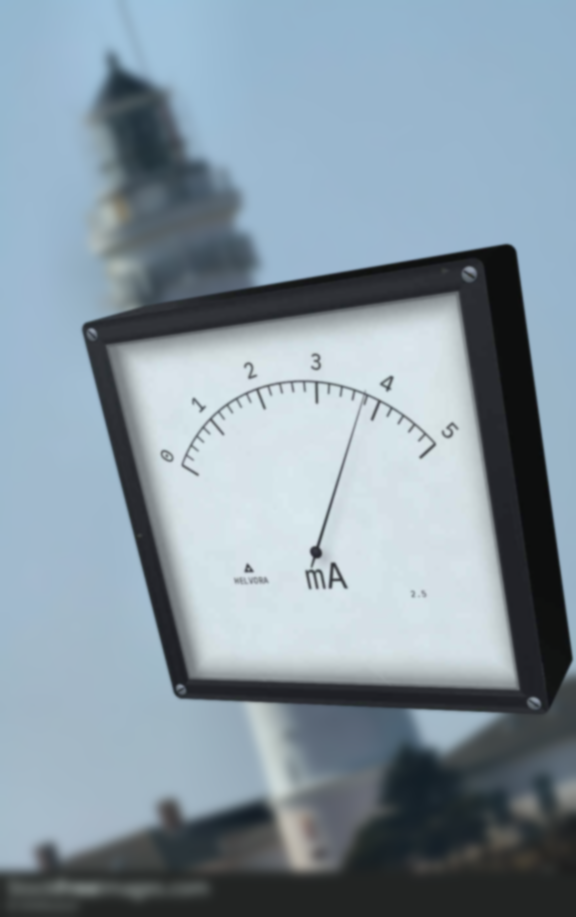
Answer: 3.8 mA
